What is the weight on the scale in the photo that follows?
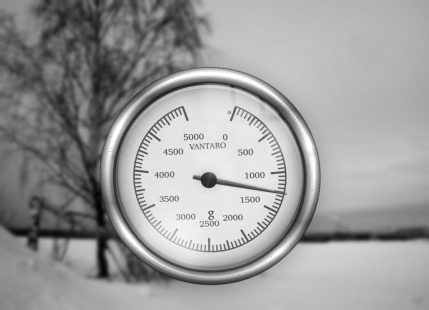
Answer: 1250 g
